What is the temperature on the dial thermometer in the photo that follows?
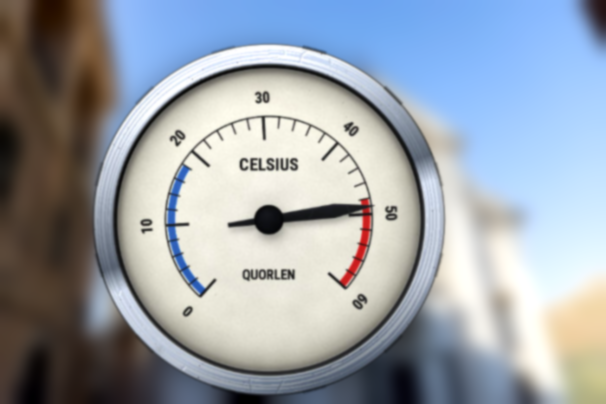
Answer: 49 °C
